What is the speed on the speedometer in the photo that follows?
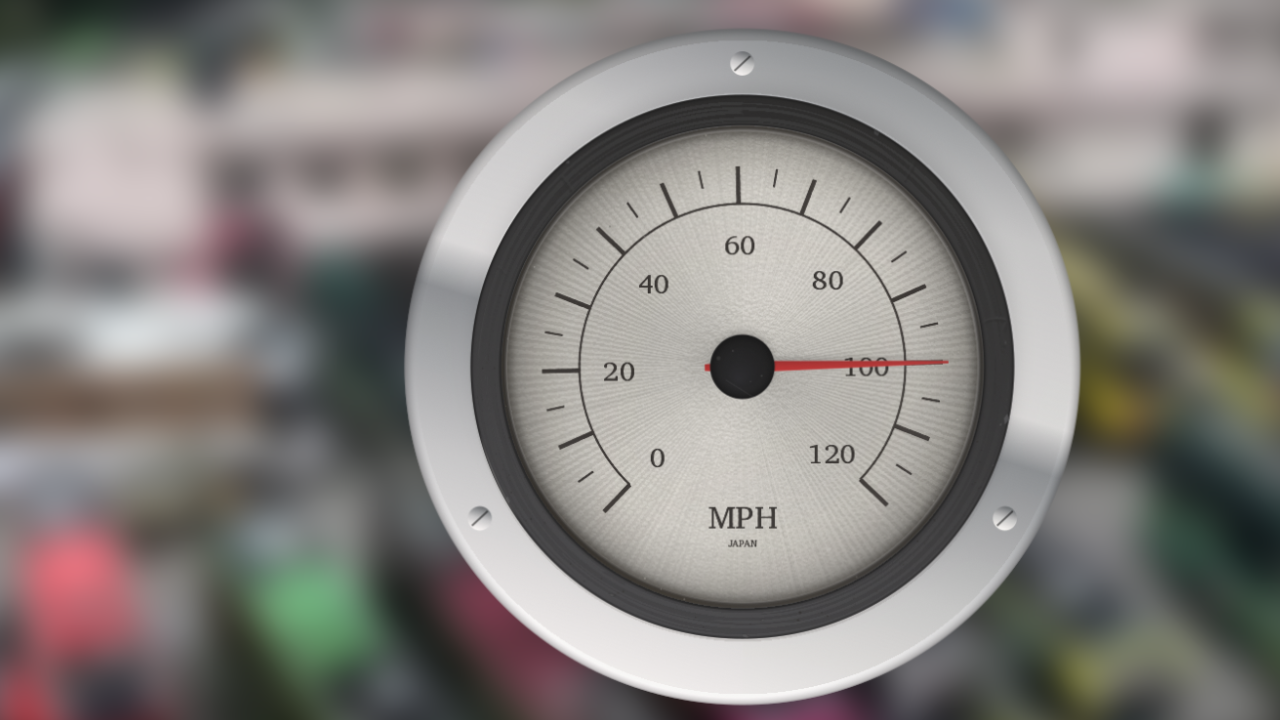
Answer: 100 mph
